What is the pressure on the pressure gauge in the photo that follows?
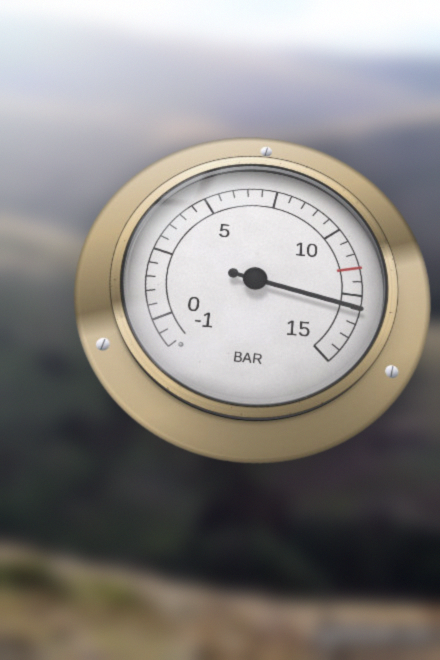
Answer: 13 bar
